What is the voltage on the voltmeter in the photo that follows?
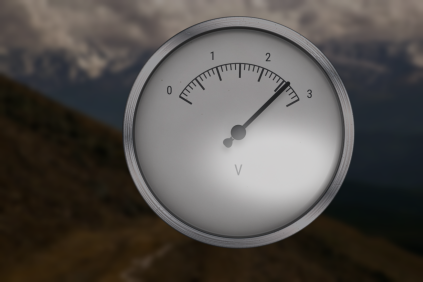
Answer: 2.6 V
